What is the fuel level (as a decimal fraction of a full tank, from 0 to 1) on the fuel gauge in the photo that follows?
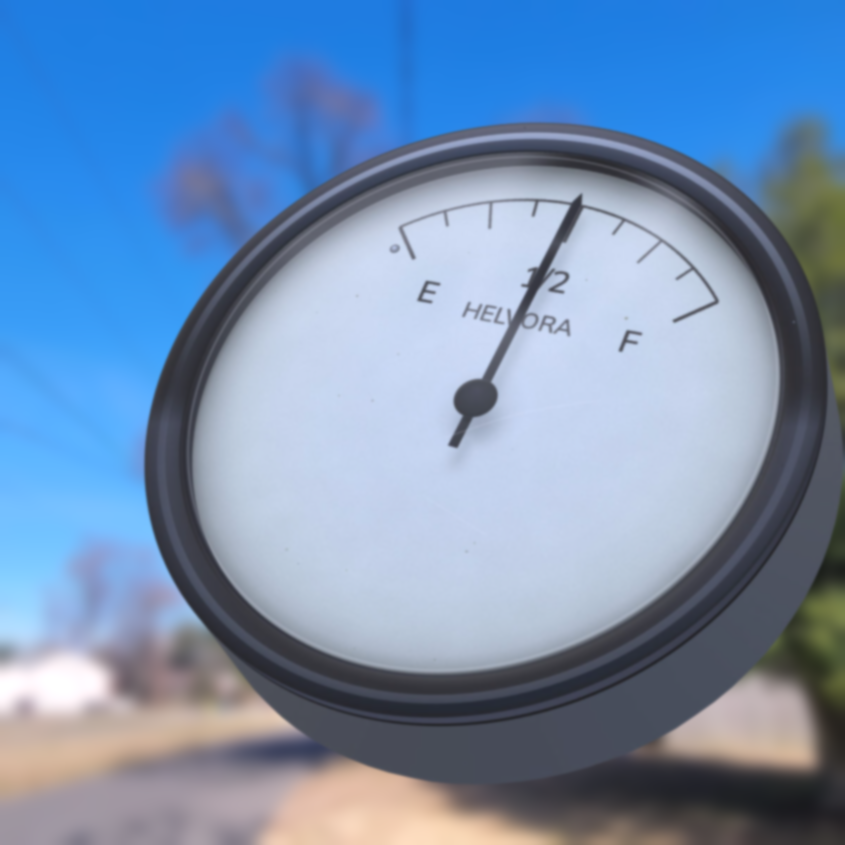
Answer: 0.5
